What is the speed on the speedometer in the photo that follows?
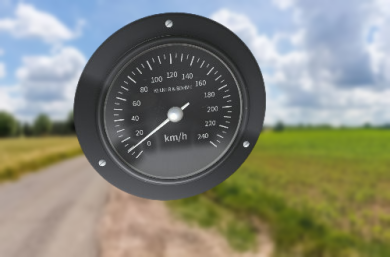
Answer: 10 km/h
